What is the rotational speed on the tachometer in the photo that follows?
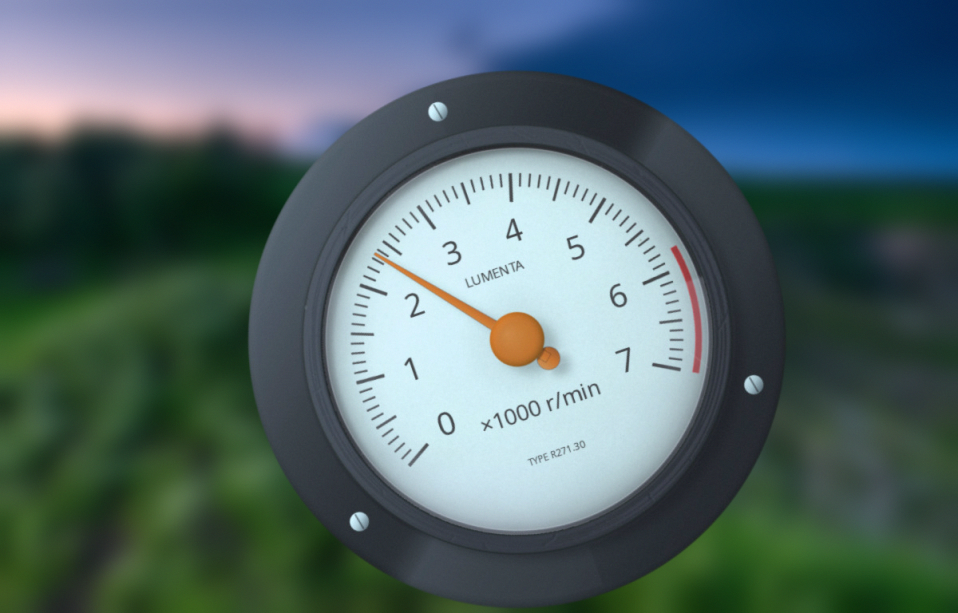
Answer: 2350 rpm
